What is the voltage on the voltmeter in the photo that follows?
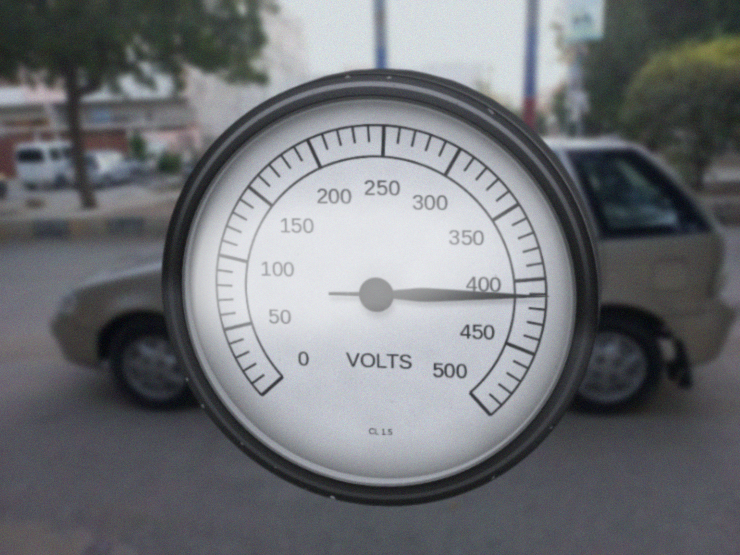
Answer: 410 V
